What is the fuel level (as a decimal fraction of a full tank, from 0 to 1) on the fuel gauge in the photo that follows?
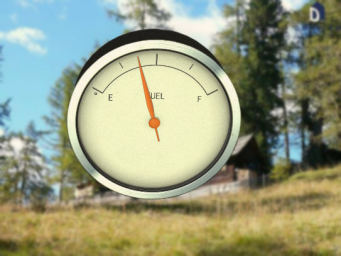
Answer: 0.375
